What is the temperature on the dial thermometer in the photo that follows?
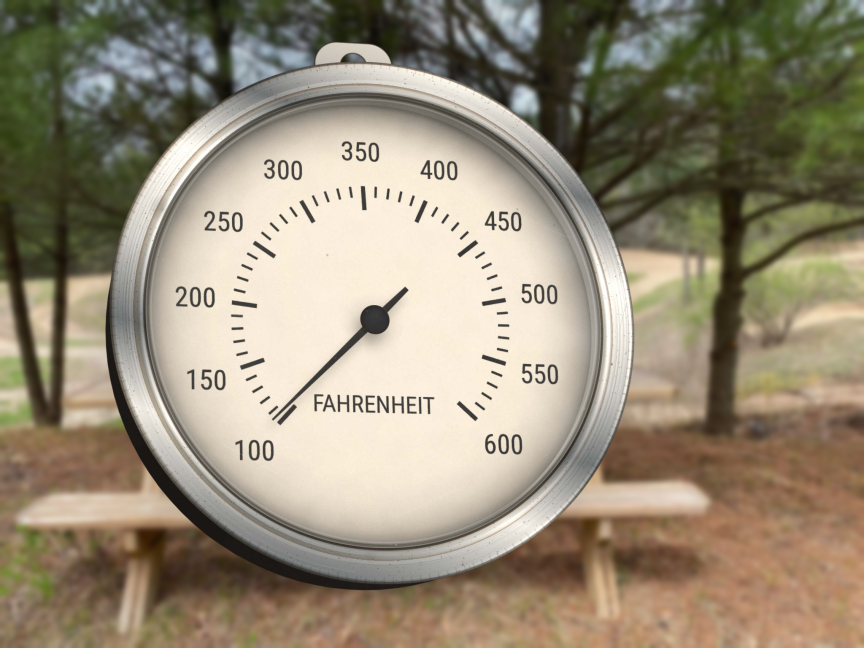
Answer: 105 °F
